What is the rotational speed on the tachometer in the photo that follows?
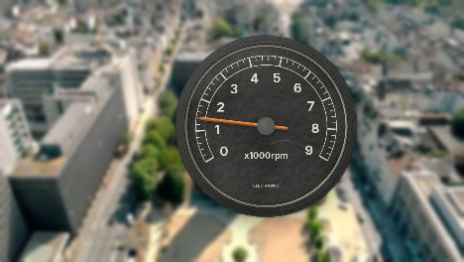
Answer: 1400 rpm
